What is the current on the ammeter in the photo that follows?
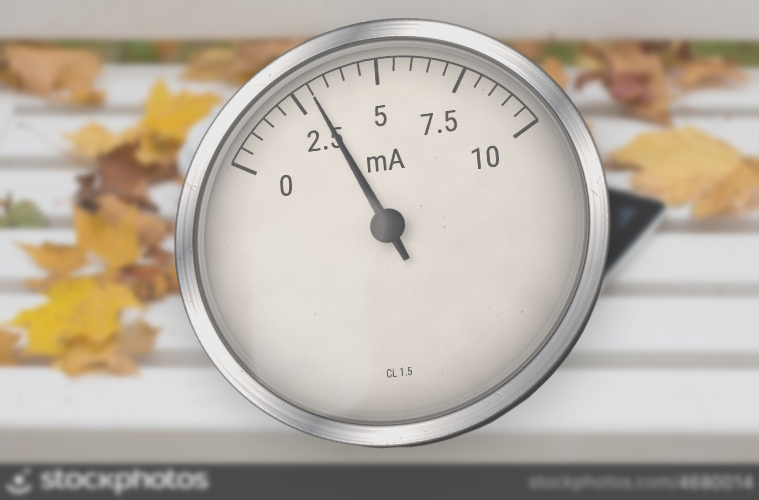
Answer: 3 mA
